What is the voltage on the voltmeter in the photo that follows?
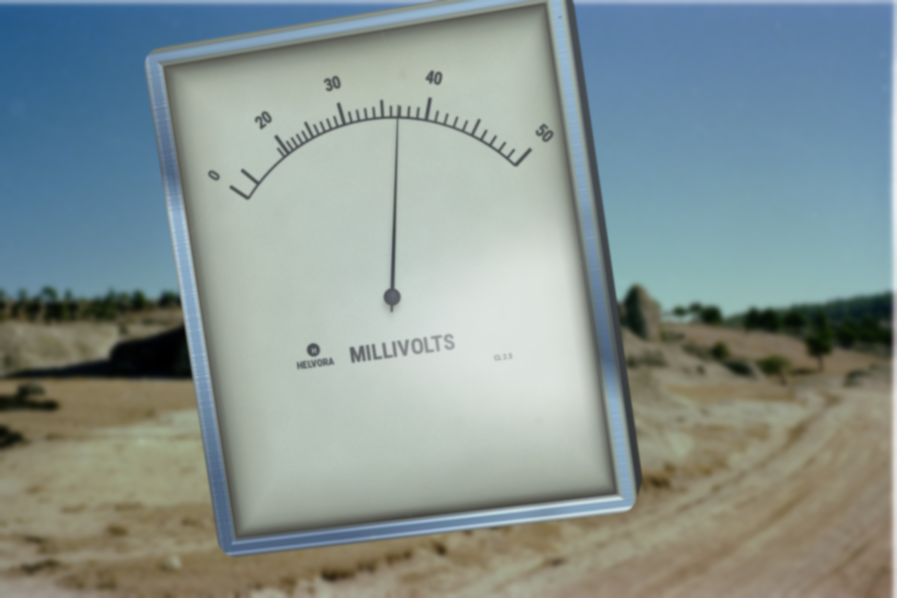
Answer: 37 mV
